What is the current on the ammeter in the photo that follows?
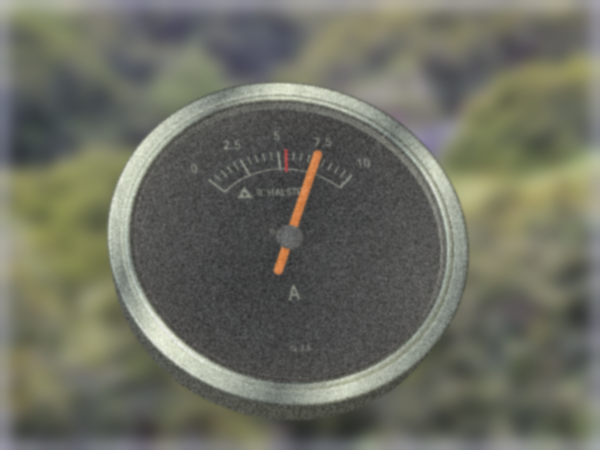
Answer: 7.5 A
